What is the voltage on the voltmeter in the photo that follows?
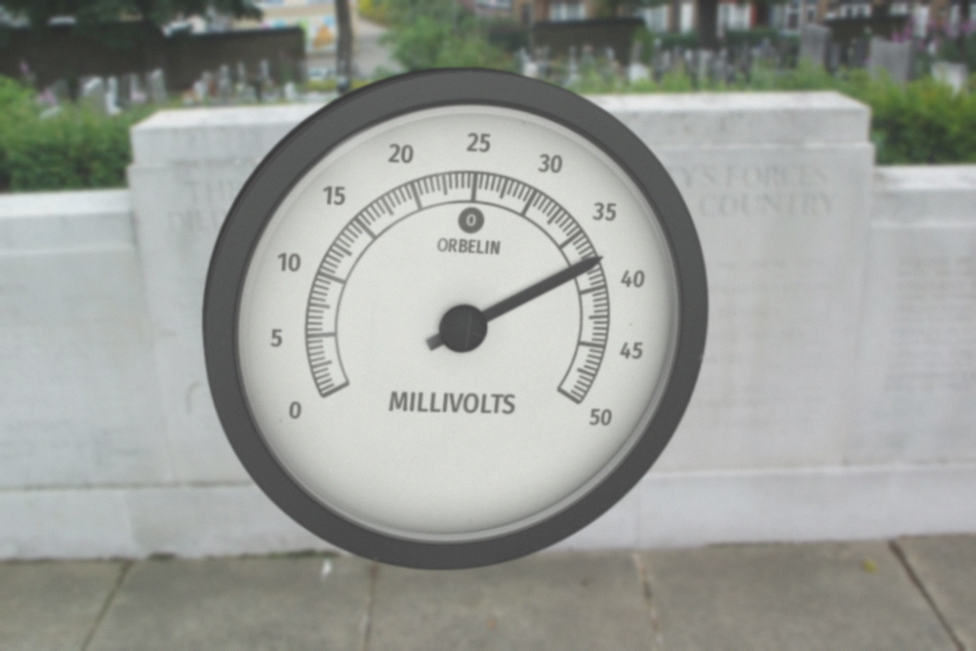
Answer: 37.5 mV
